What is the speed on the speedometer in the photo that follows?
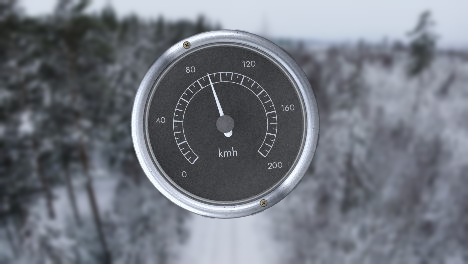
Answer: 90 km/h
